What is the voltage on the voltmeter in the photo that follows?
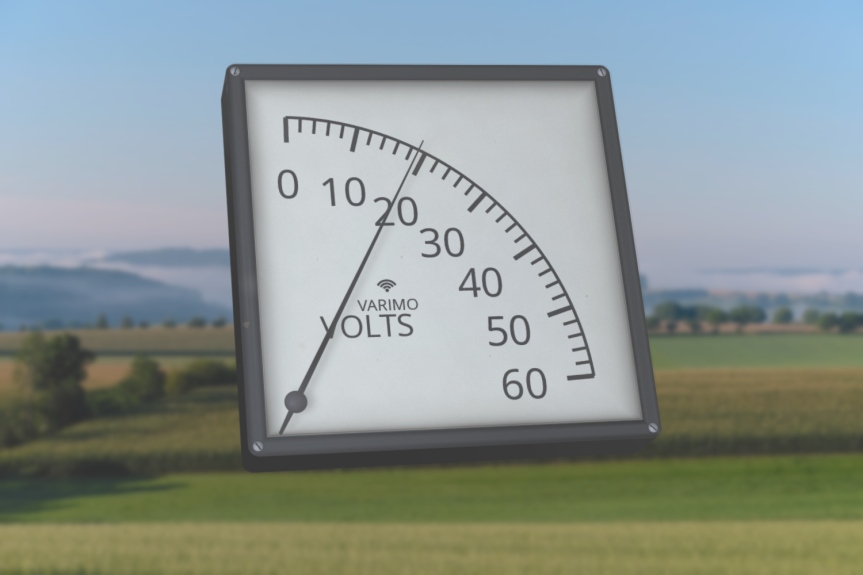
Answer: 19 V
